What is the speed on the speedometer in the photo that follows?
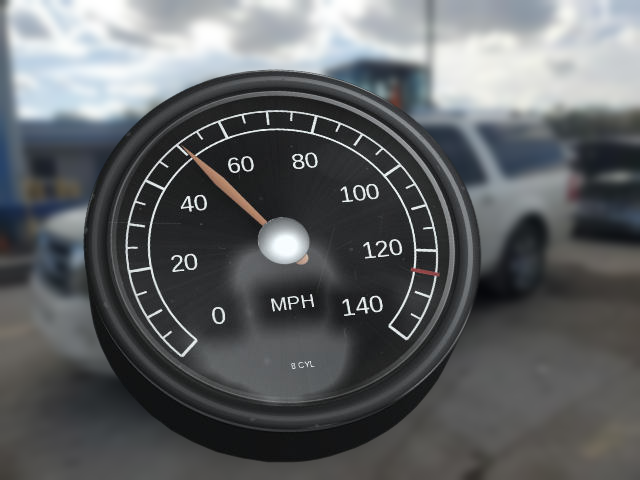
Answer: 50 mph
